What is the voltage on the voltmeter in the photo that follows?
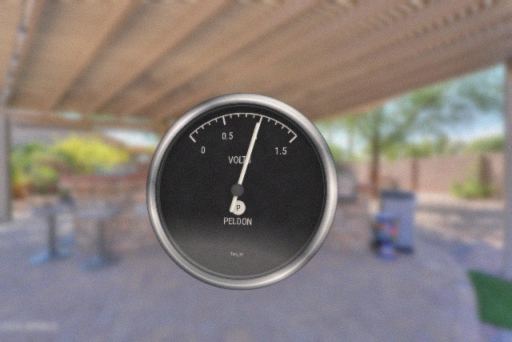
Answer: 1 V
